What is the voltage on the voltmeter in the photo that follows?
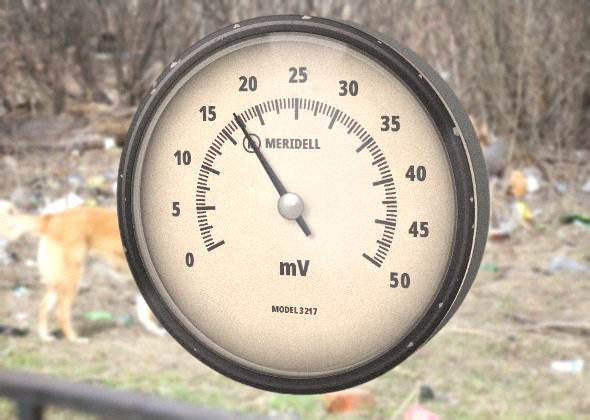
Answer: 17.5 mV
